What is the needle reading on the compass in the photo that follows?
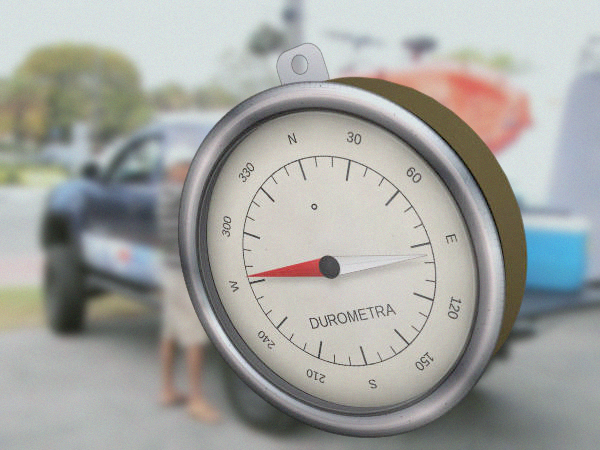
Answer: 275 °
